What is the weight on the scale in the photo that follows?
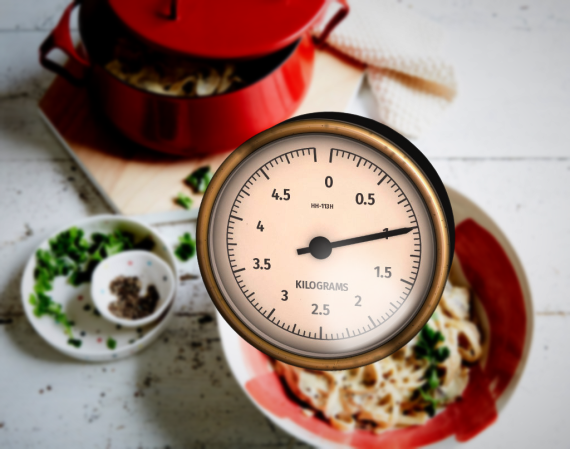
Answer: 1 kg
